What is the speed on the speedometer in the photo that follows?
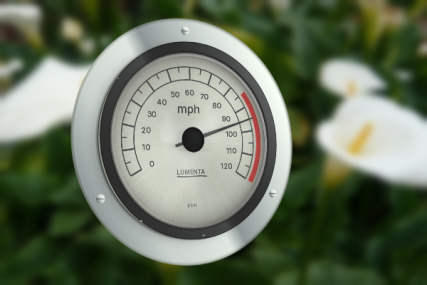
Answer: 95 mph
